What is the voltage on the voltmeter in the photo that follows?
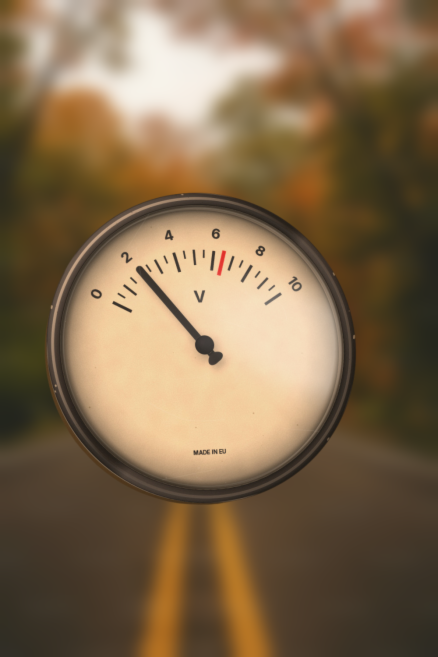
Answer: 2 V
